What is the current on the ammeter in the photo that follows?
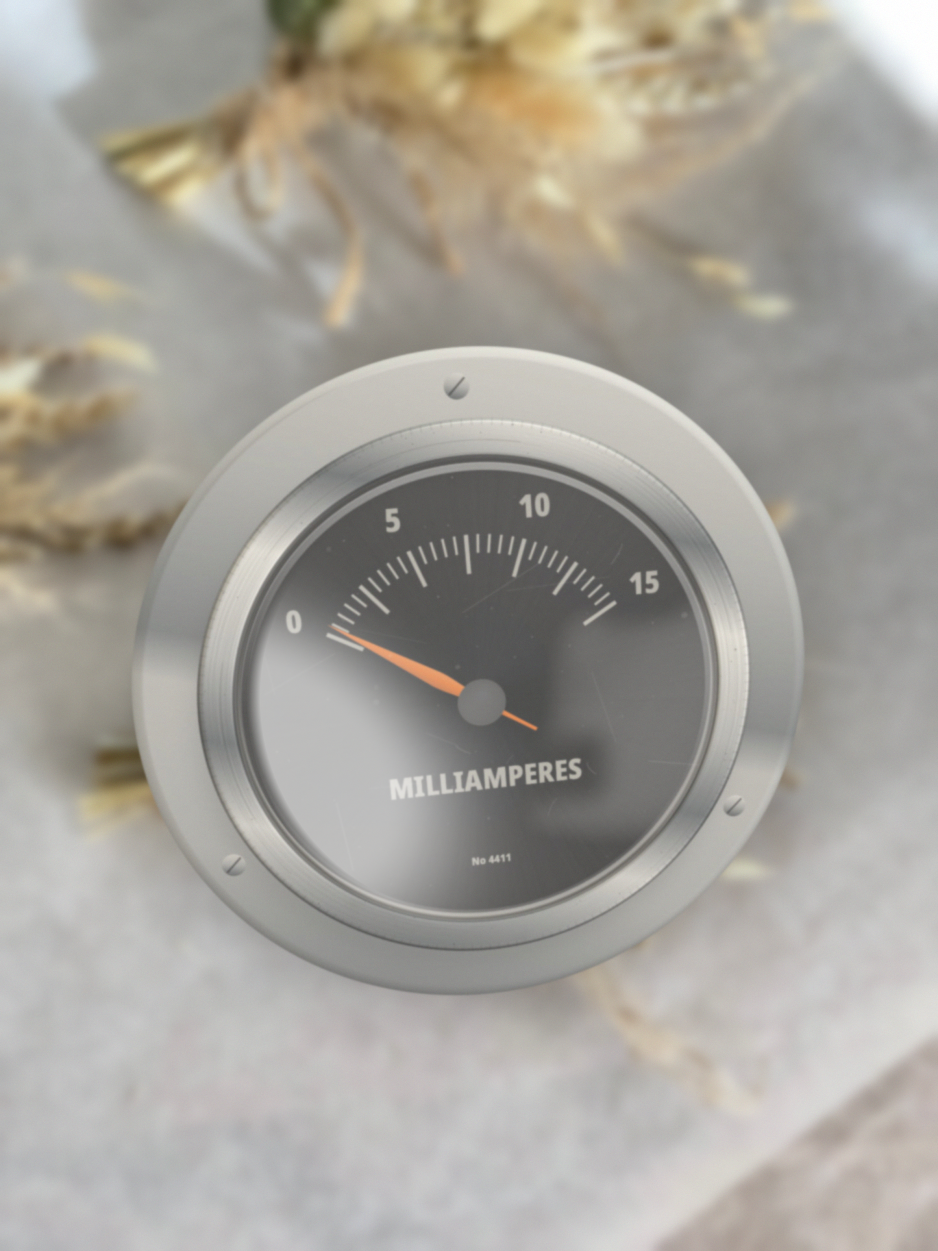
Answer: 0.5 mA
